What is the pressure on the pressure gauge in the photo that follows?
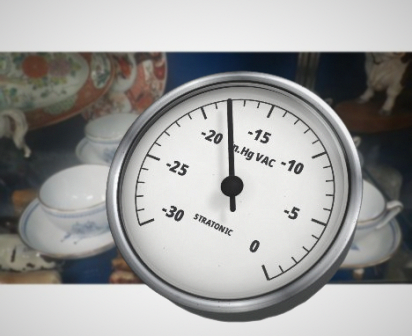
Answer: -18 inHg
